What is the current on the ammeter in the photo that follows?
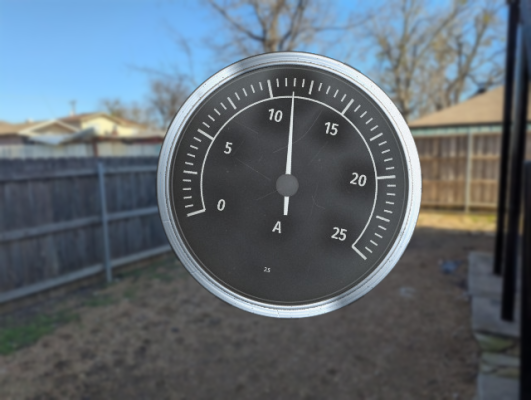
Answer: 11.5 A
